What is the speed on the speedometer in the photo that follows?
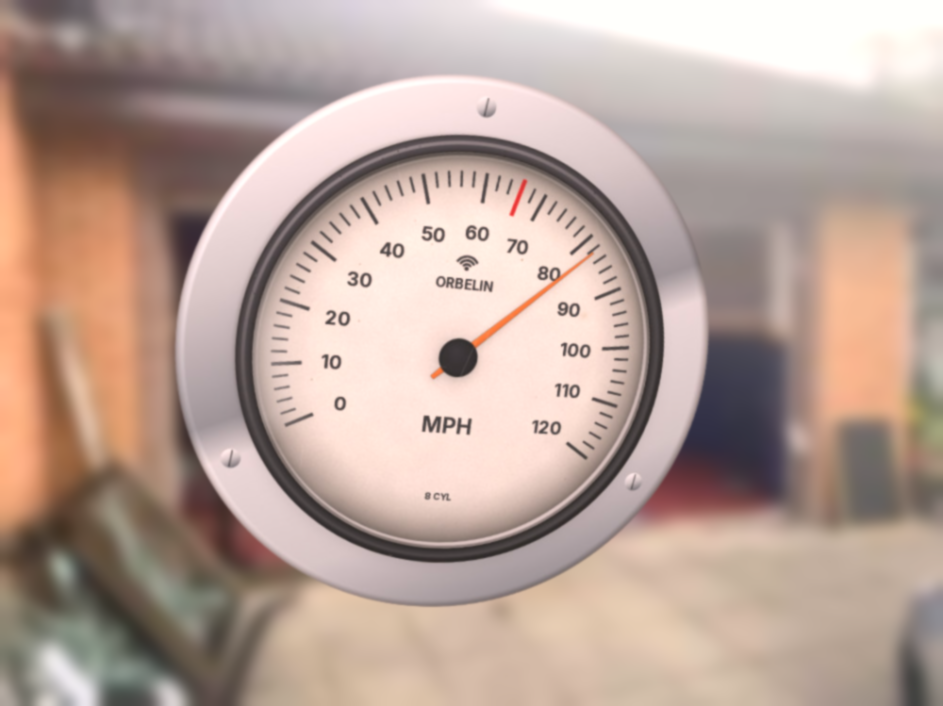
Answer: 82 mph
